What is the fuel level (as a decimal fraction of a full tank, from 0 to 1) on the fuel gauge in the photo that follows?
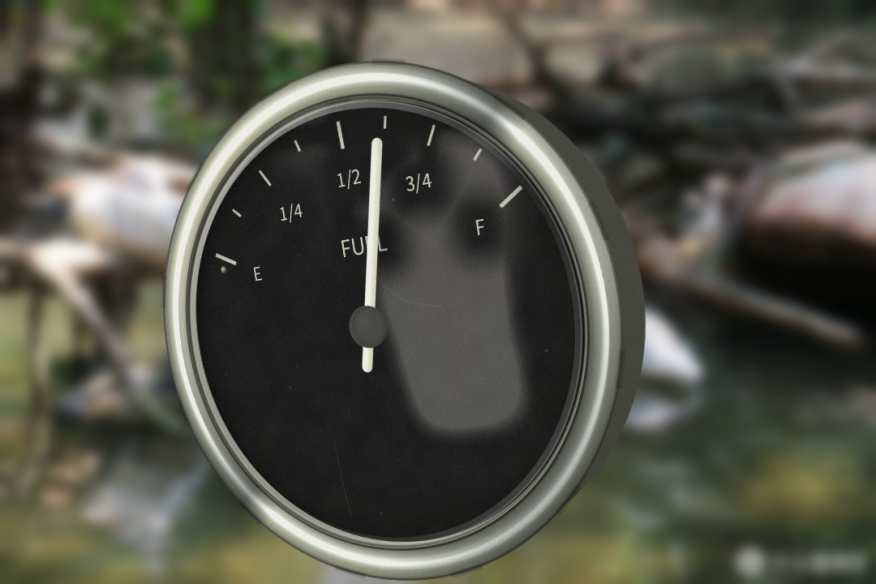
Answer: 0.625
